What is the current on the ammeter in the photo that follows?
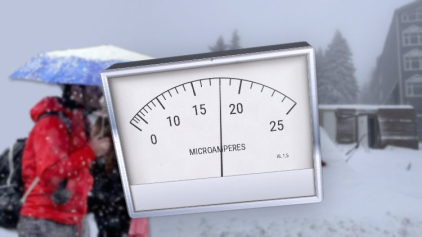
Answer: 18 µA
